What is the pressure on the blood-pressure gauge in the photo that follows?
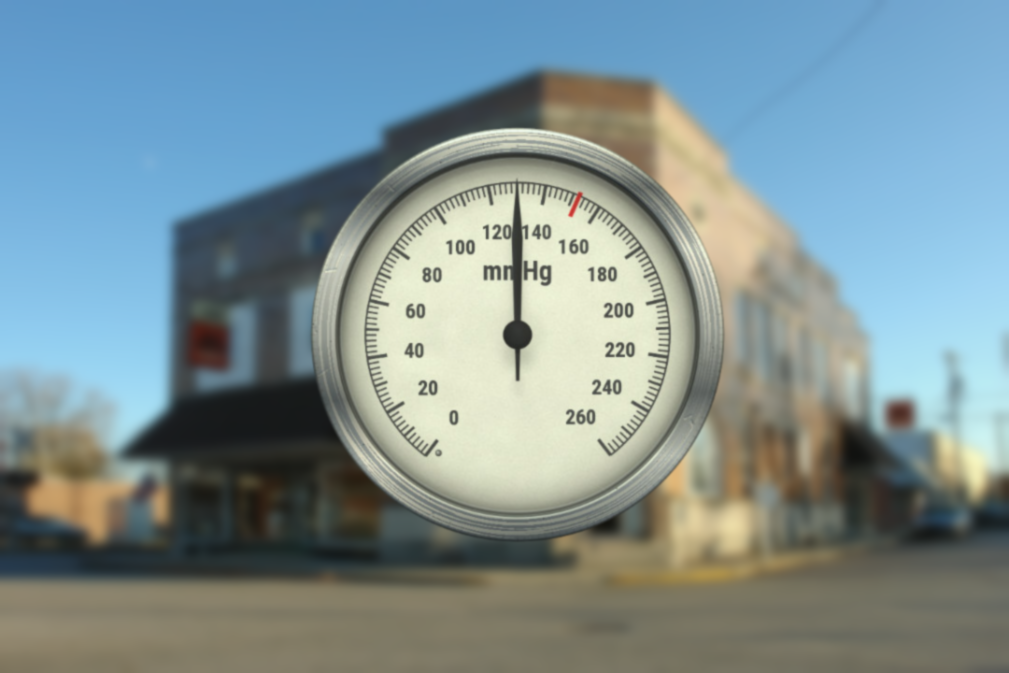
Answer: 130 mmHg
